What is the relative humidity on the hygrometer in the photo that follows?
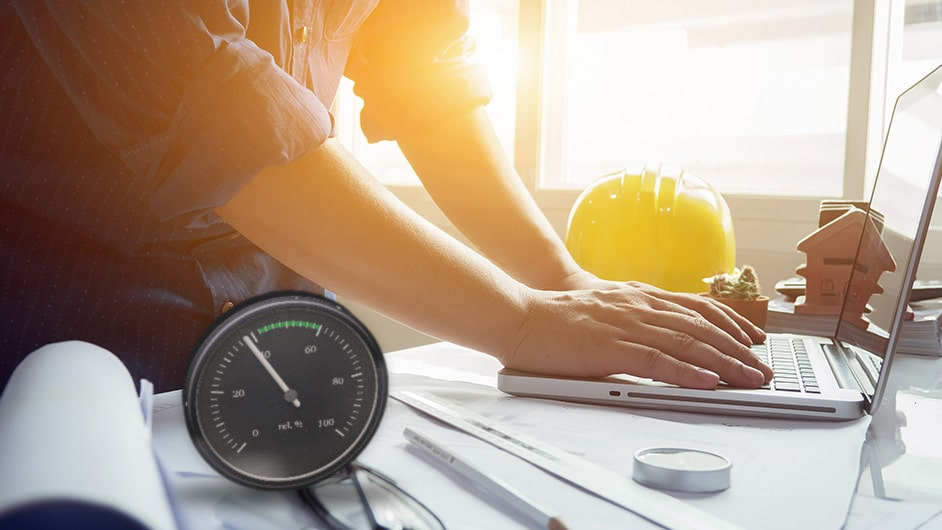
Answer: 38 %
